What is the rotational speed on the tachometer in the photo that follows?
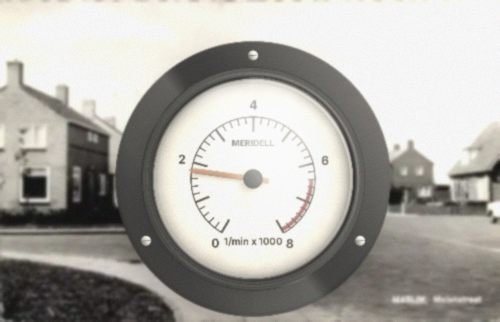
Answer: 1800 rpm
